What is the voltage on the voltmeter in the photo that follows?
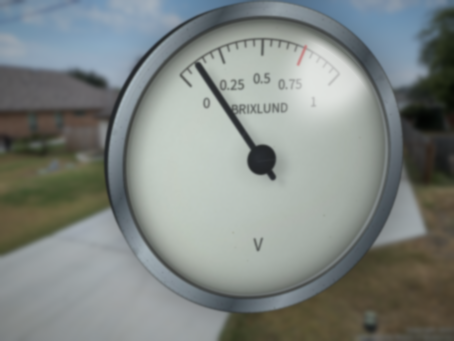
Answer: 0.1 V
